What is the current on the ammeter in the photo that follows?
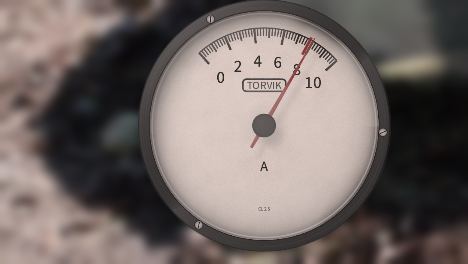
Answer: 8 A
